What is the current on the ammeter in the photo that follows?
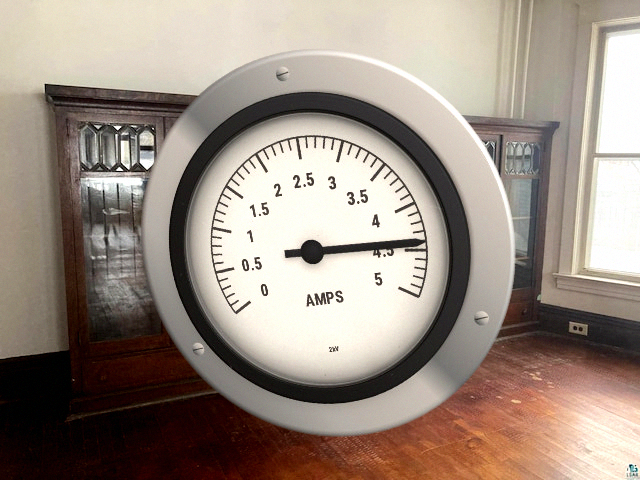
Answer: 4.4 A
